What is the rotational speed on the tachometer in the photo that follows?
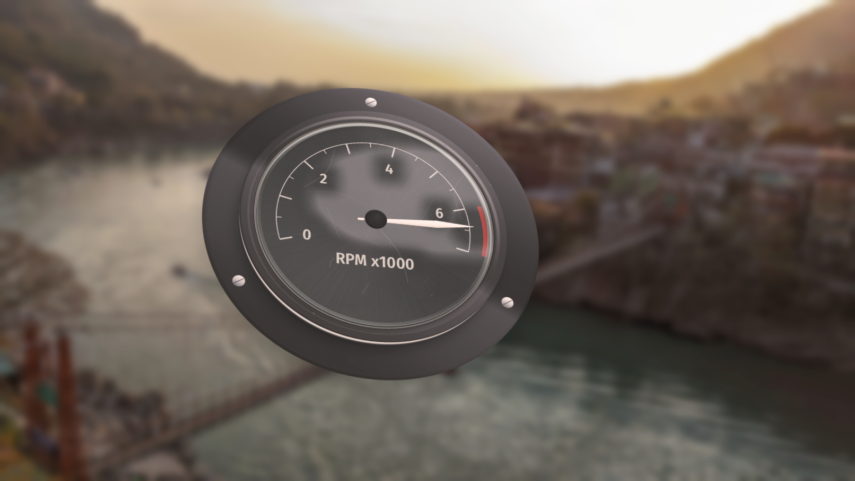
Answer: 6500 rpm
